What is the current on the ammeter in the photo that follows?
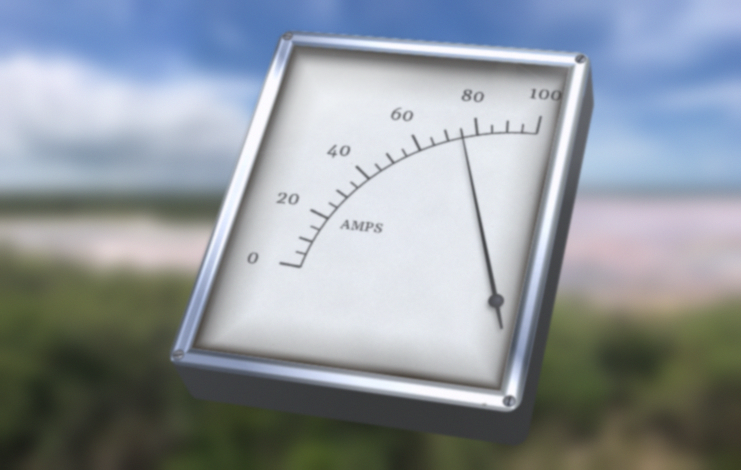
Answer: 75 A
